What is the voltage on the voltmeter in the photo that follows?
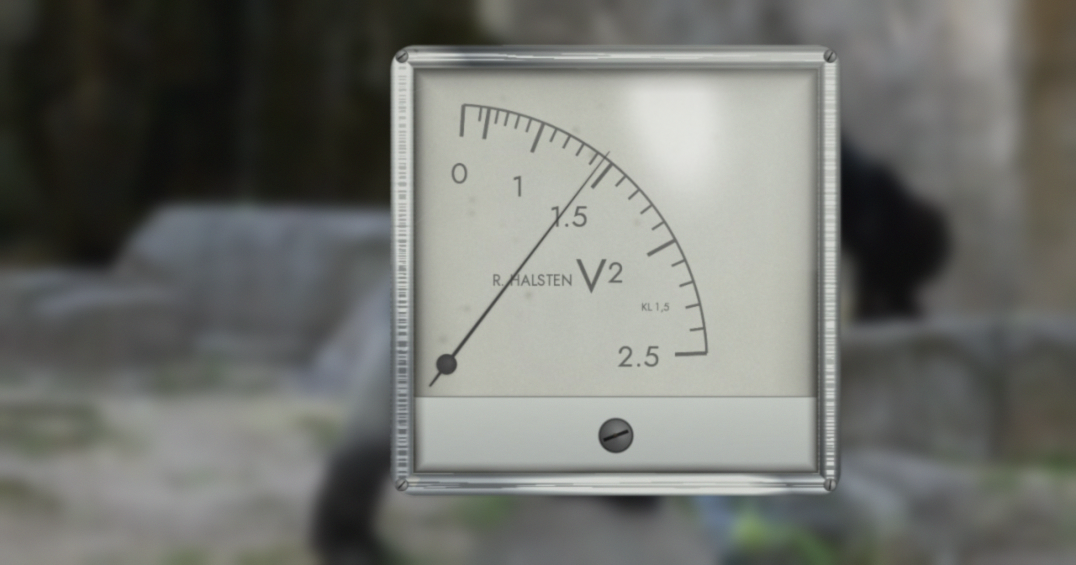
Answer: 1.45 V
